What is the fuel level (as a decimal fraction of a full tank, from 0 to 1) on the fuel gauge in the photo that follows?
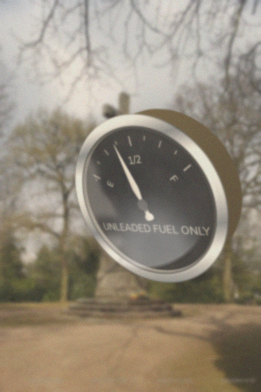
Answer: 0.375
